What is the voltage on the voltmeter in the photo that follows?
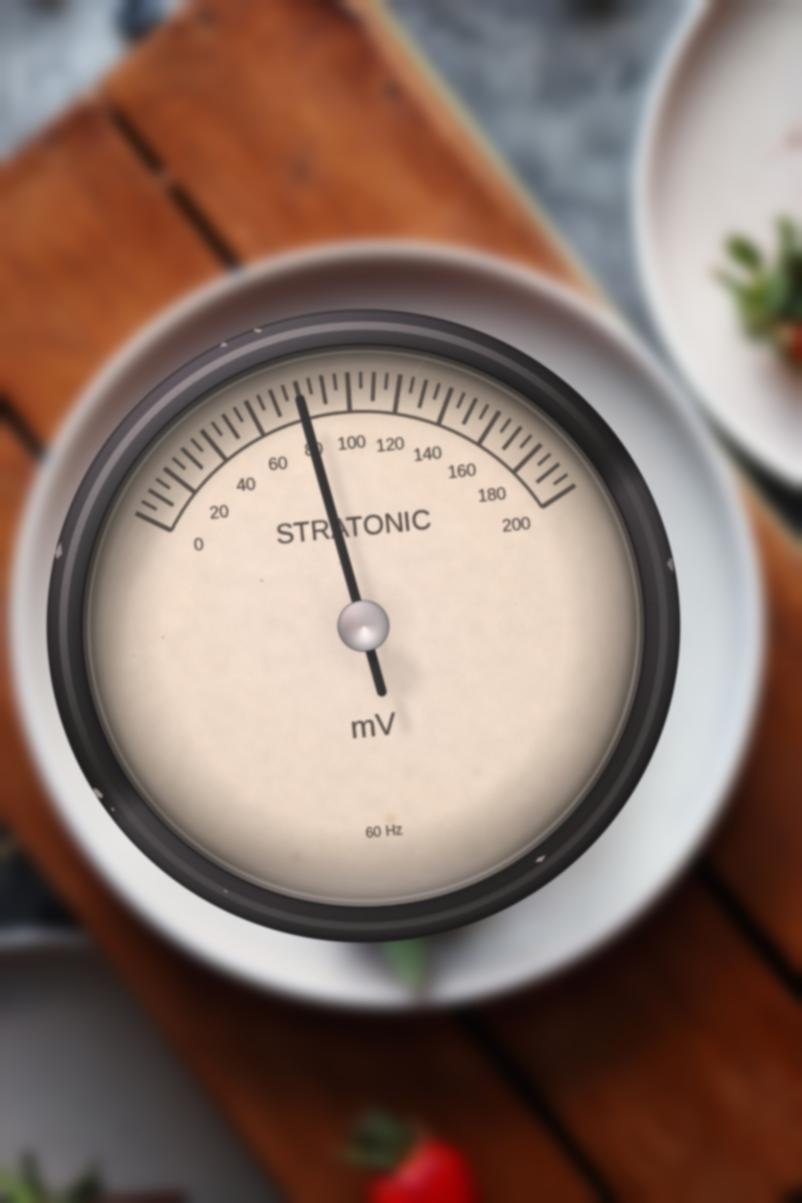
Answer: 80 mV
